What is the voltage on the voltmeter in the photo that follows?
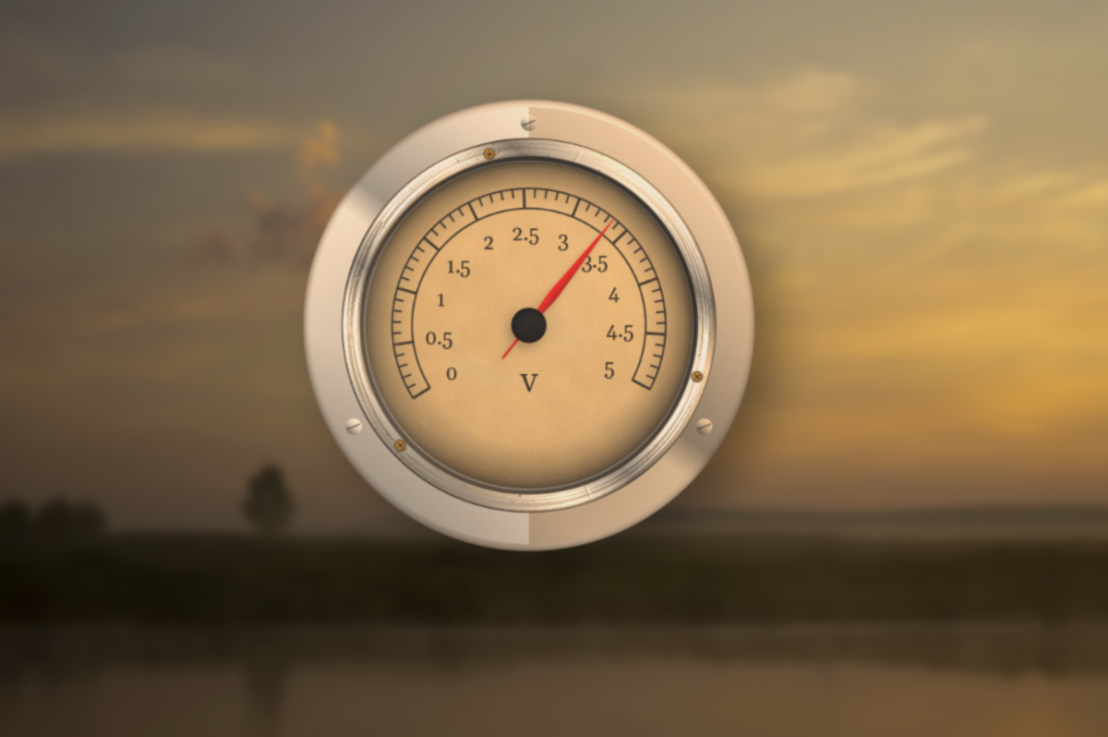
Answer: 3.35 V
